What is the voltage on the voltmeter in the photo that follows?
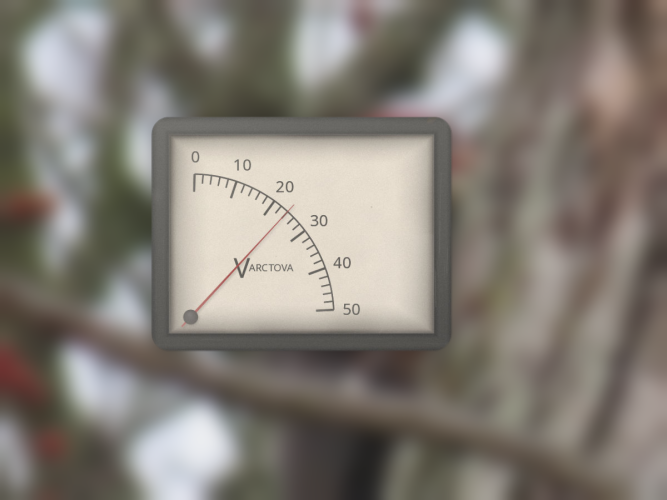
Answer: 24 V
